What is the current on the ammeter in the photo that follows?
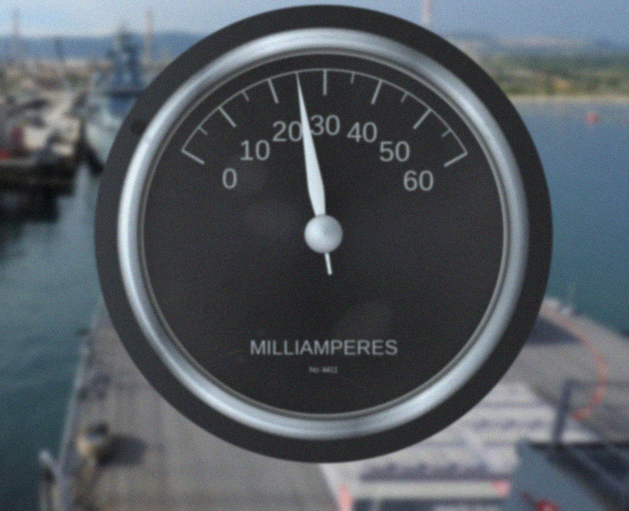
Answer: 25 mA
